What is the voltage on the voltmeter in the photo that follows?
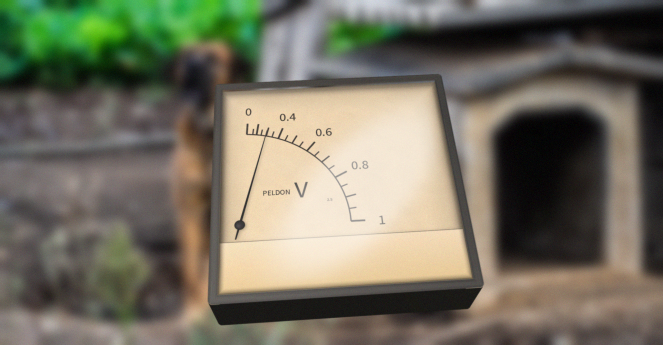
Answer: 0.3 V
